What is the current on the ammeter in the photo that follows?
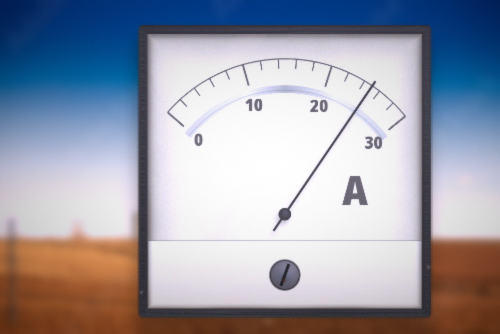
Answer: 25 A
